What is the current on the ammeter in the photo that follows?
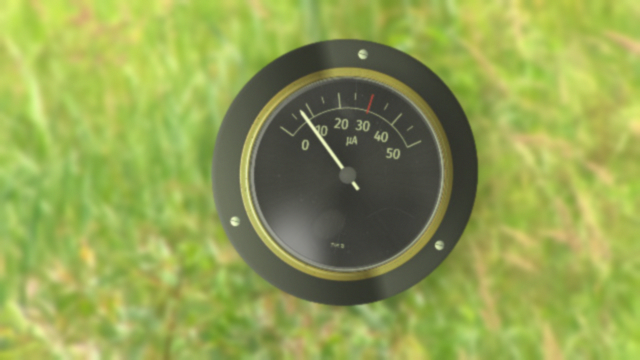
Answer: 7.5 µA
